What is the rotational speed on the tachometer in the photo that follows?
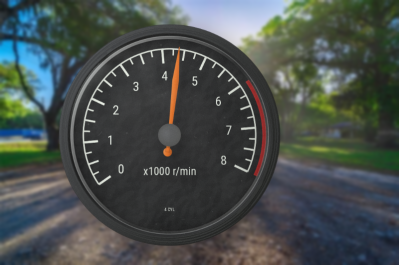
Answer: 4375 rpm
